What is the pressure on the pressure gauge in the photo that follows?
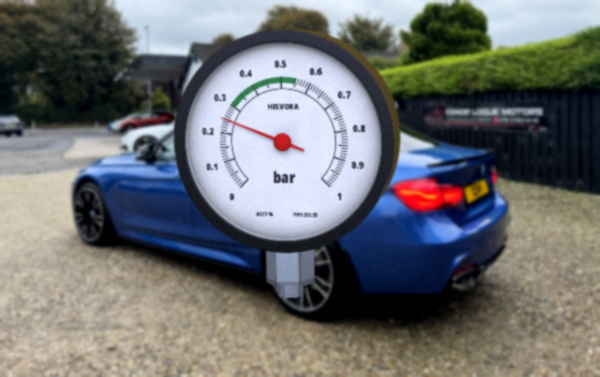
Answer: 0.25 bar
